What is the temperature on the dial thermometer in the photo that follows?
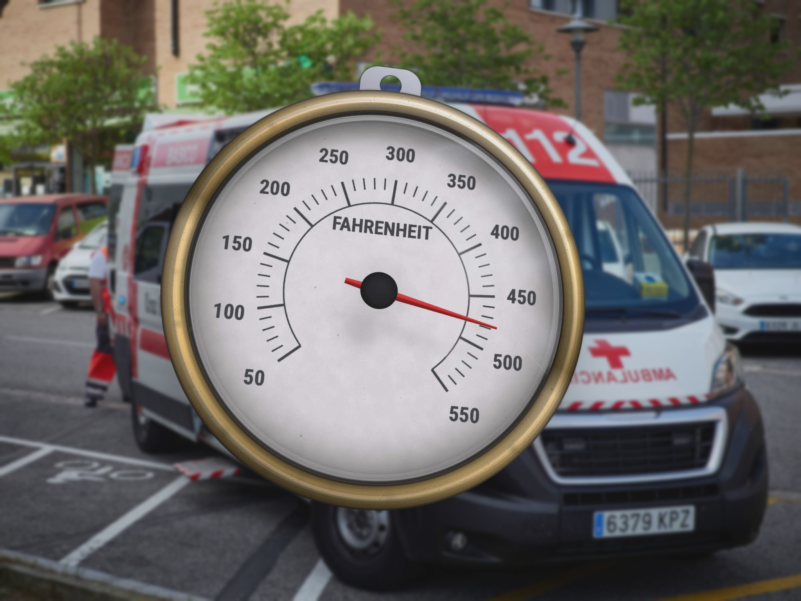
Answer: 480 °F
